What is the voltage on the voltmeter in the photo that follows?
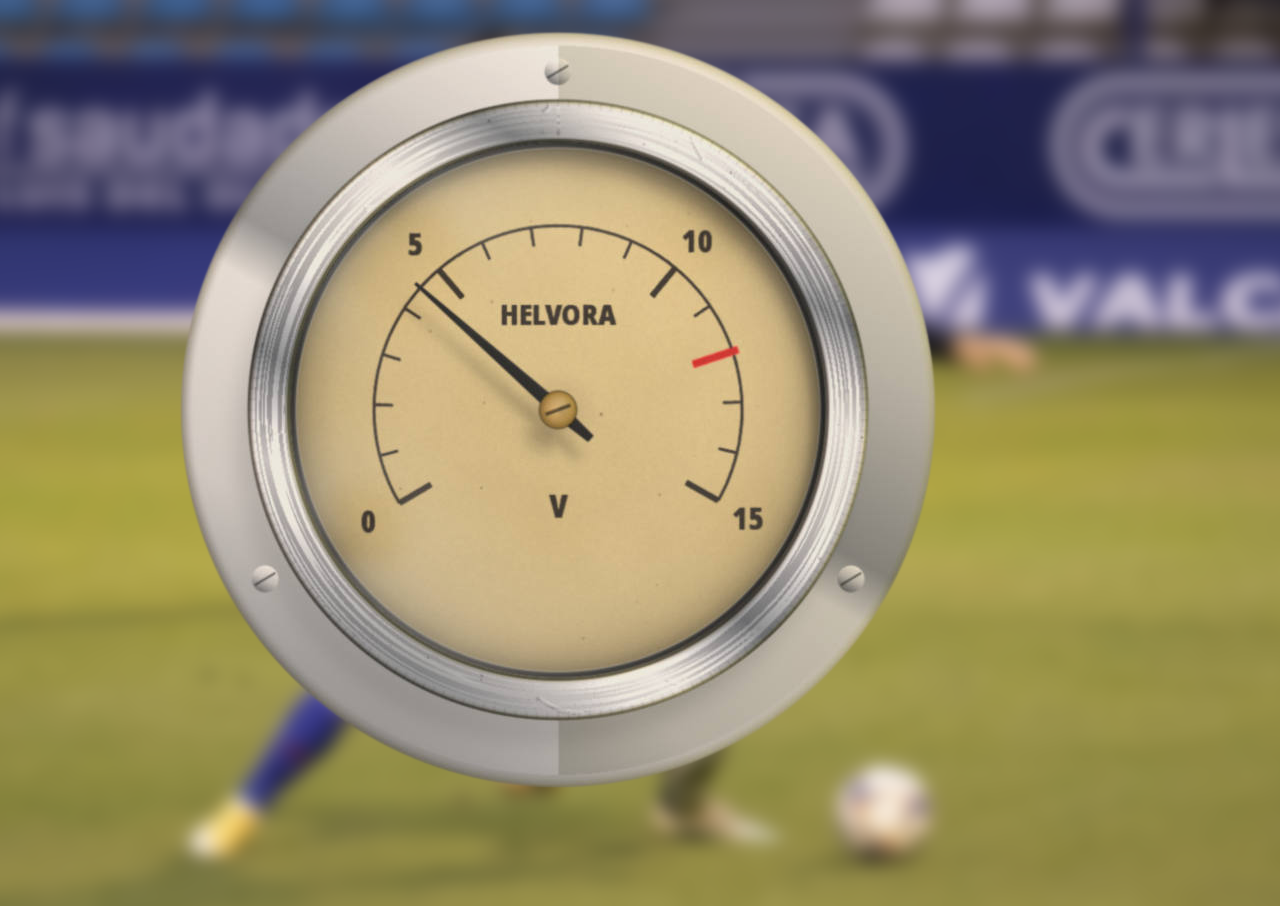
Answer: 4.5 V
